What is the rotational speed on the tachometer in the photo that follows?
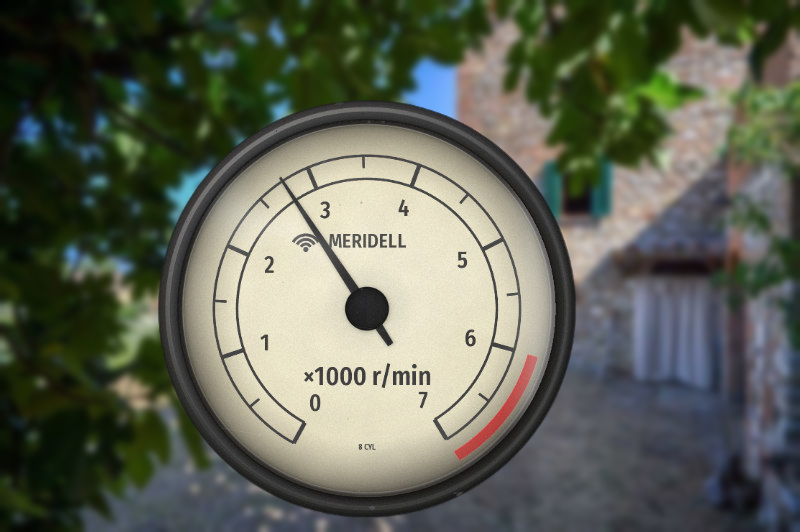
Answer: 2750 rpm
